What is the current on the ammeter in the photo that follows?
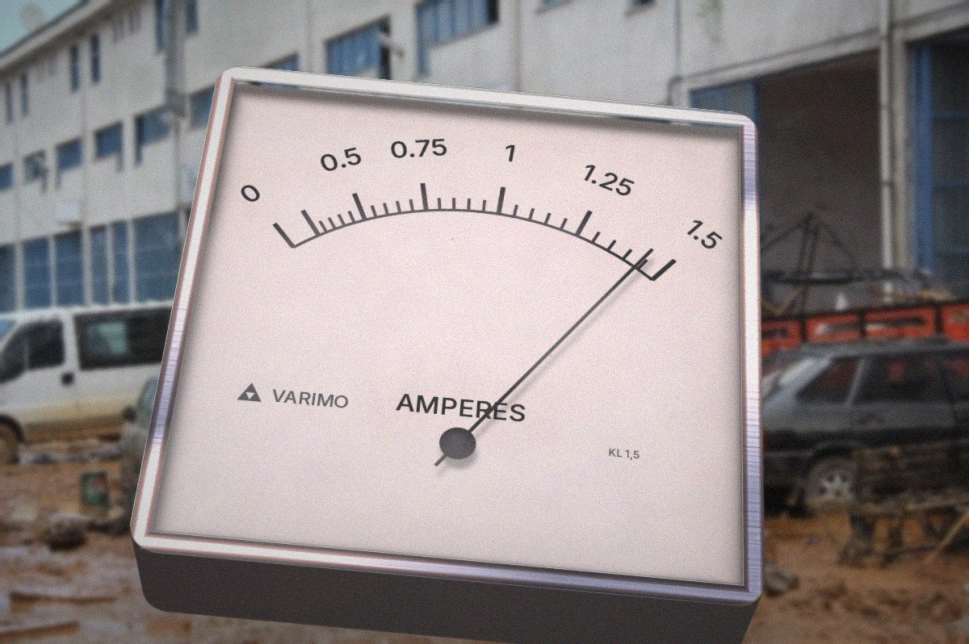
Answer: 1.45 A
